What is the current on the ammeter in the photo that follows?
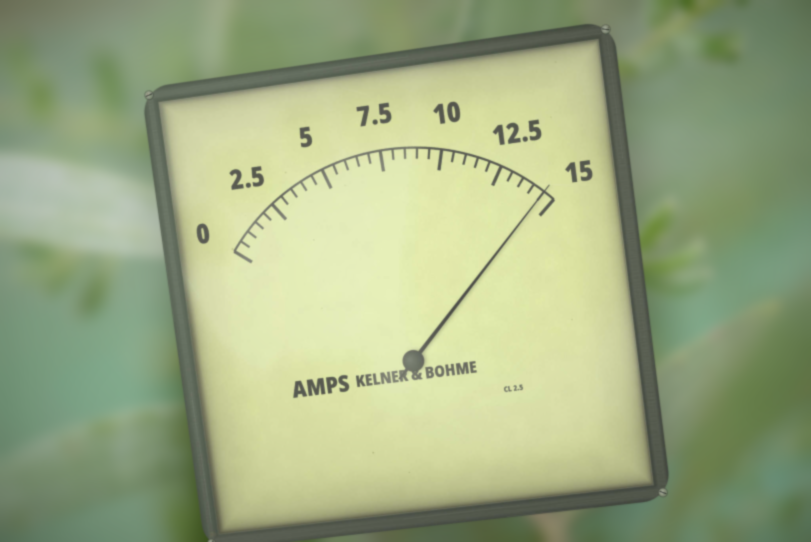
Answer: 14.5 A
